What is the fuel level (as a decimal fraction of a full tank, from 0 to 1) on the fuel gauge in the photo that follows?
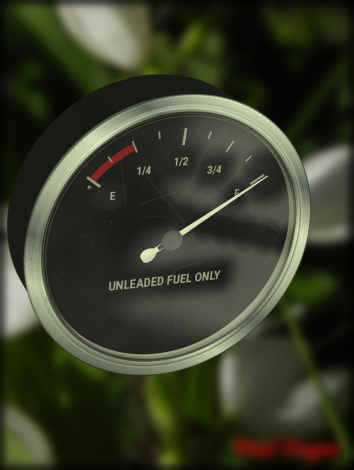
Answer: 1
